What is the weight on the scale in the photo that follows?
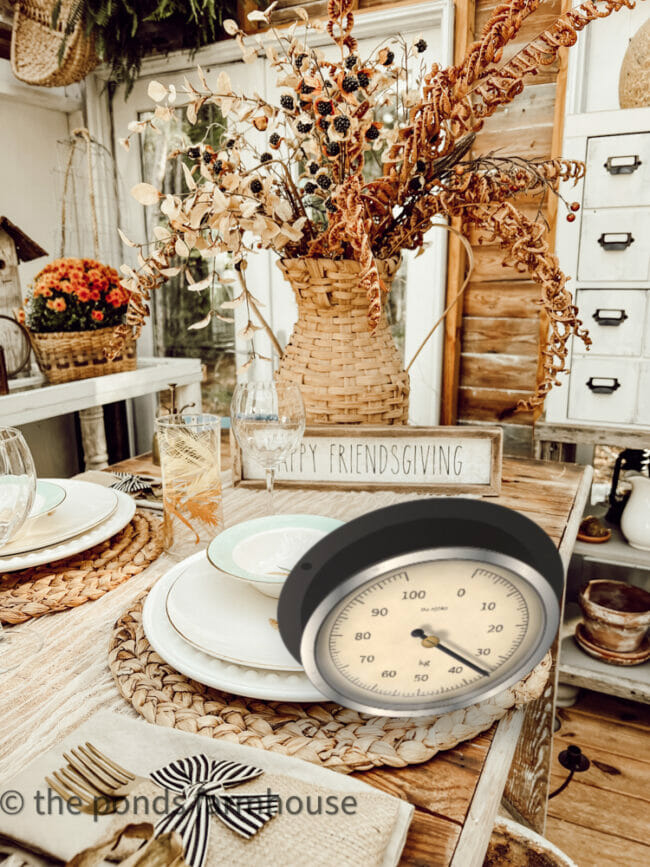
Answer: 35 kg
